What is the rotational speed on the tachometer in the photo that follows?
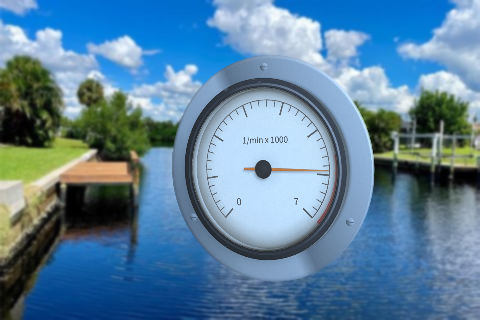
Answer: 5900 rpm
